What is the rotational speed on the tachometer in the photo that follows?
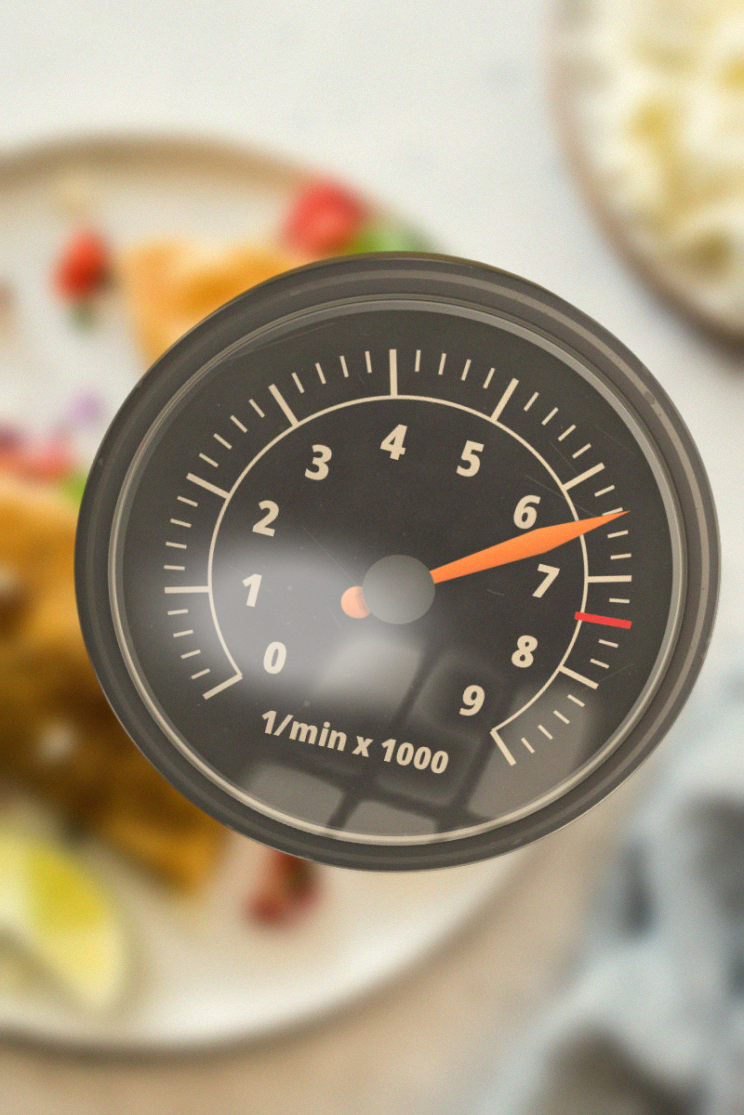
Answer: 6400 rpm
